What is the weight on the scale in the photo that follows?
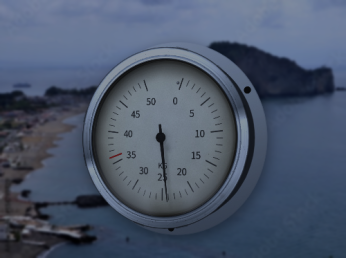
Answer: 24 kg
